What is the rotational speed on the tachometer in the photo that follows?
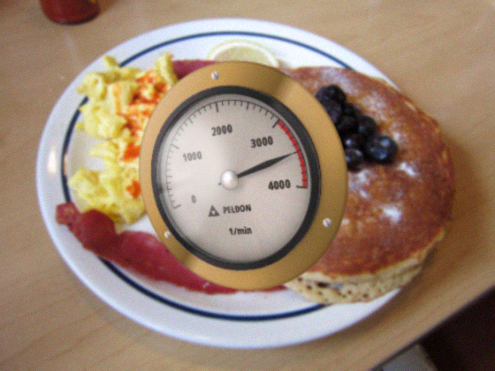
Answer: 3500 rpm
